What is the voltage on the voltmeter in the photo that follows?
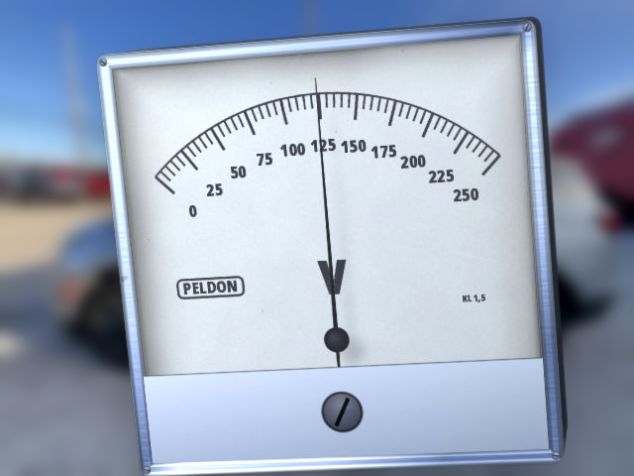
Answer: 125 V
